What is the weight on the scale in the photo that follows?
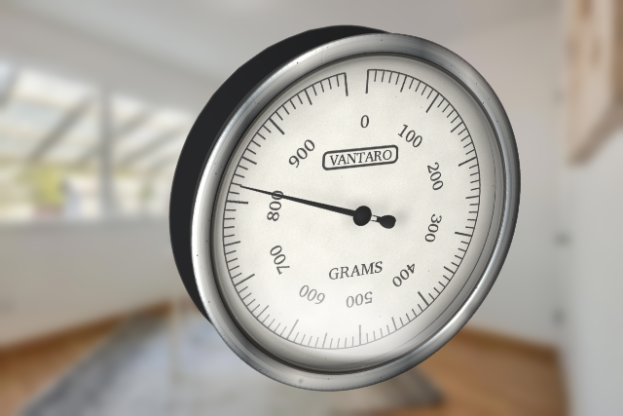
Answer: 820 g
